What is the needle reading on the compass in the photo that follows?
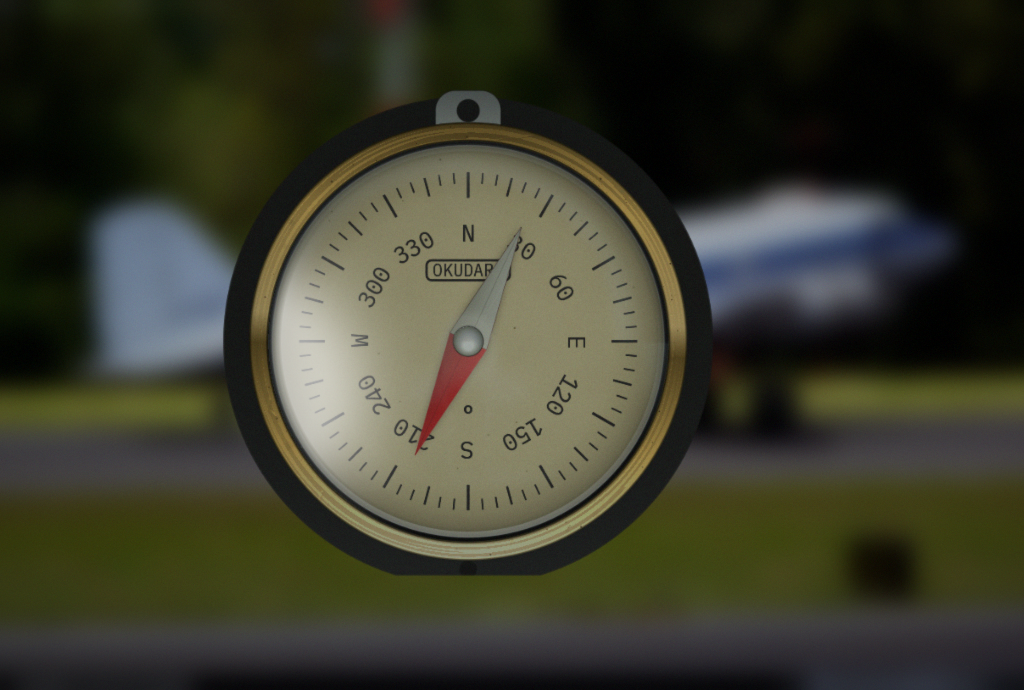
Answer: 205 °
